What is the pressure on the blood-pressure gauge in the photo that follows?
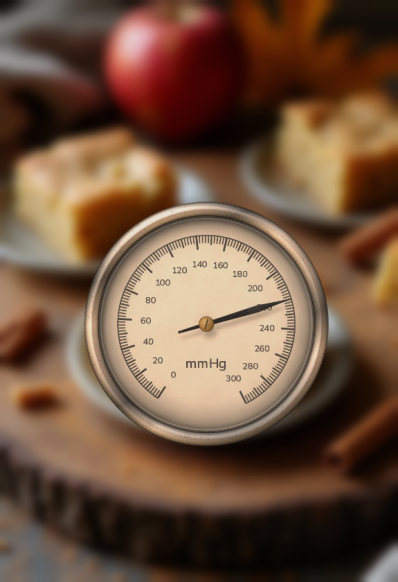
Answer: 220 mmHg
